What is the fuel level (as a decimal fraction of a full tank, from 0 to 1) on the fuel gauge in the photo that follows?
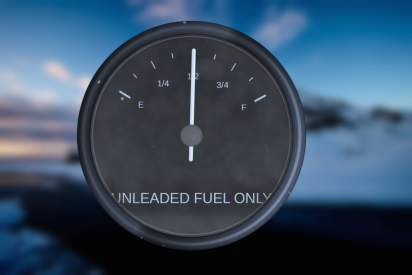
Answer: 0.5
